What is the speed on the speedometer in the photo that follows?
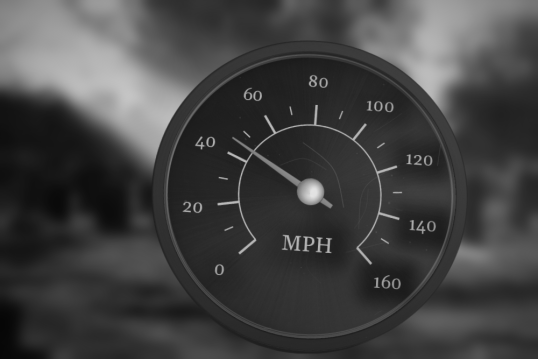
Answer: 45 mph
